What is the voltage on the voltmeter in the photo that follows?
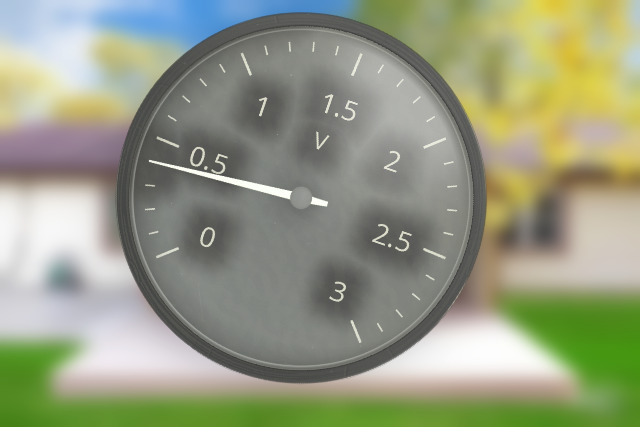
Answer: 0.4 V
